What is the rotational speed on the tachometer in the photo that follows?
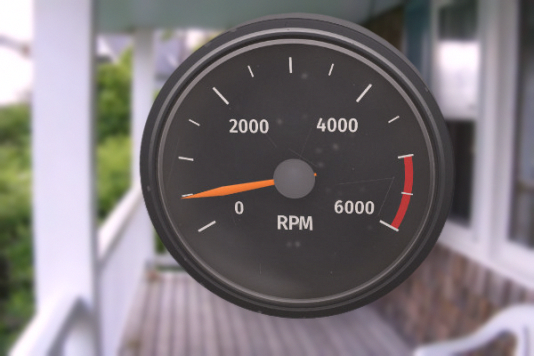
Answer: 500 rpm
